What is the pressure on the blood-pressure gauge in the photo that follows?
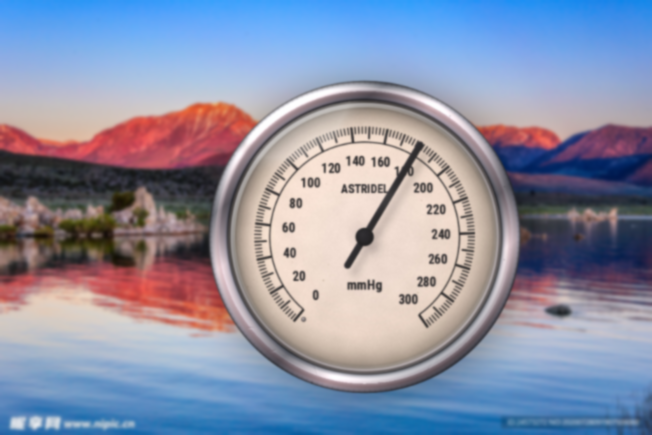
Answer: 180 mmHg
